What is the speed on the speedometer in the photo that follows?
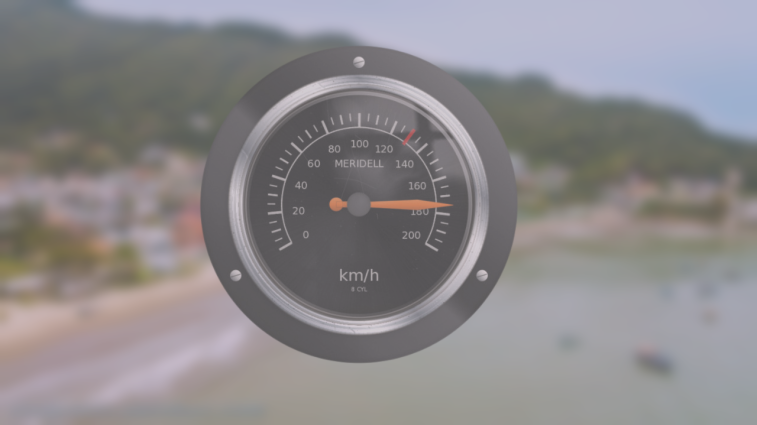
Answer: 175 km/h
